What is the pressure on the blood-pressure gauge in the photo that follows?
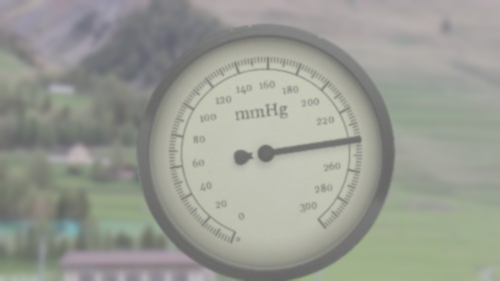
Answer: 240 mmHg
